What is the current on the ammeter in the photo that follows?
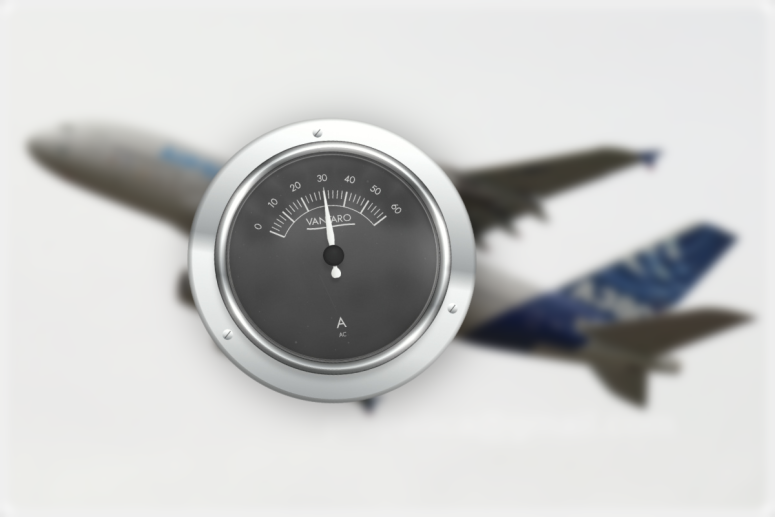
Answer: 30 A
